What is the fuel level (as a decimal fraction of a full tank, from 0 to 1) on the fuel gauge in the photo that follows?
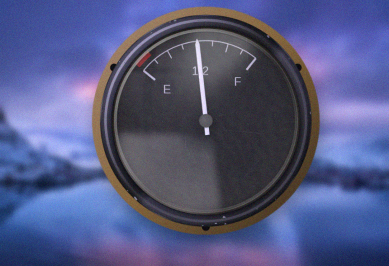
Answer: 0.5
